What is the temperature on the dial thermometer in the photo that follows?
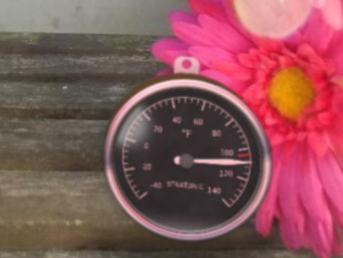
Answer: 108 °F
